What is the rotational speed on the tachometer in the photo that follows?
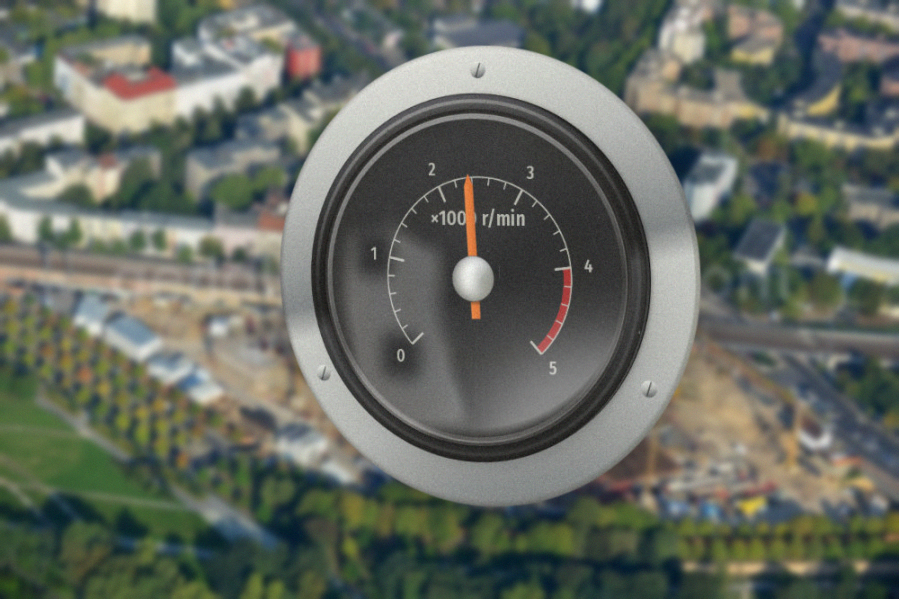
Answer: 2400 rpm
